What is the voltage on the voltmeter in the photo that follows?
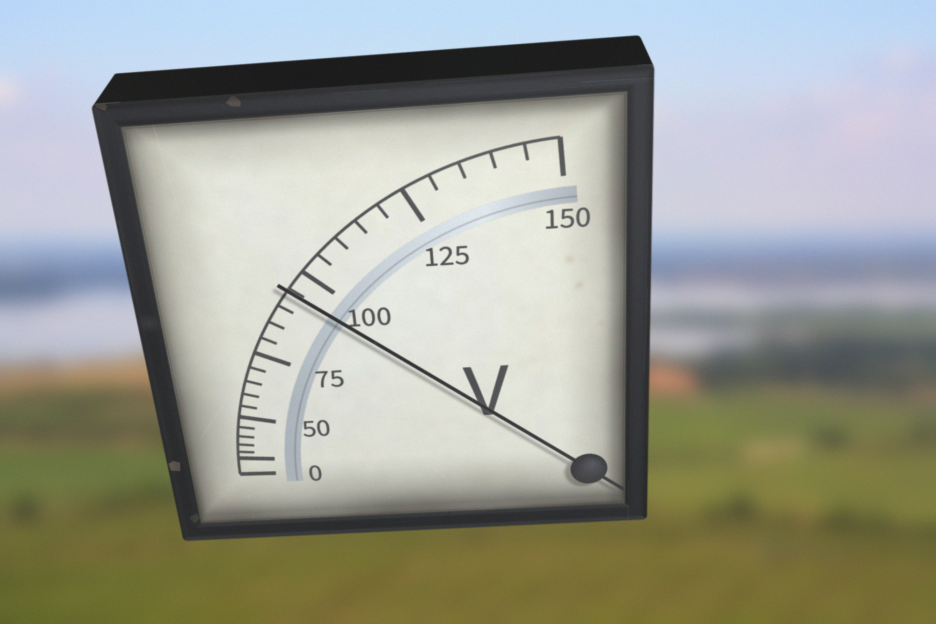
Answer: 95 V
